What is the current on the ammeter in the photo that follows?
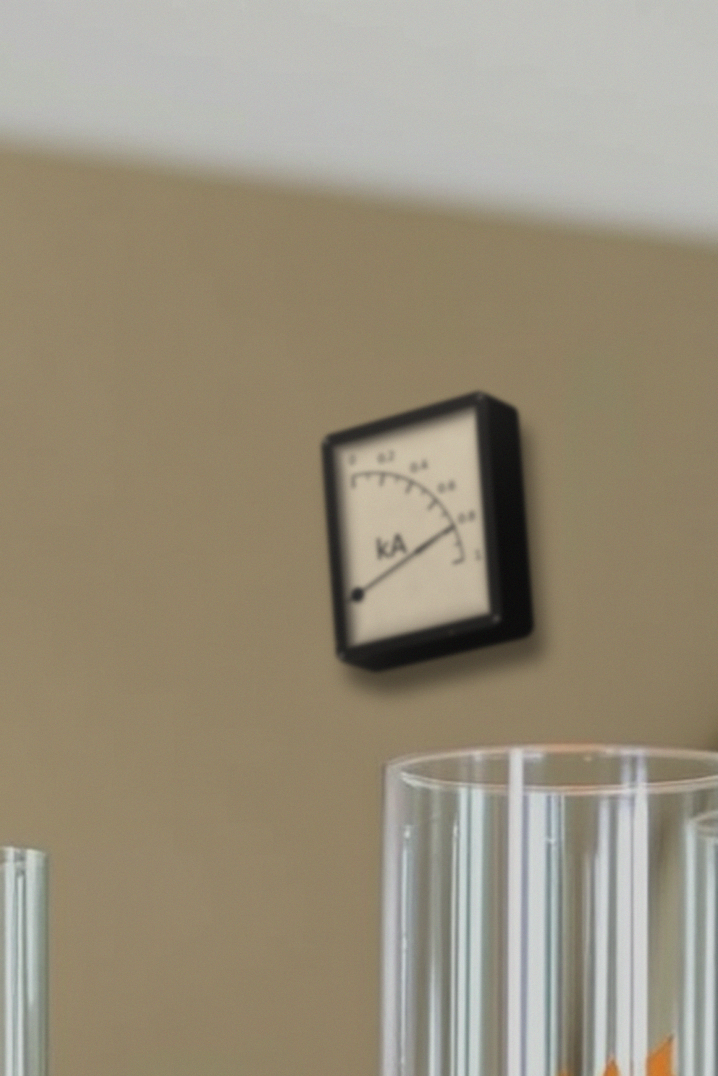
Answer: 0.8 kA
